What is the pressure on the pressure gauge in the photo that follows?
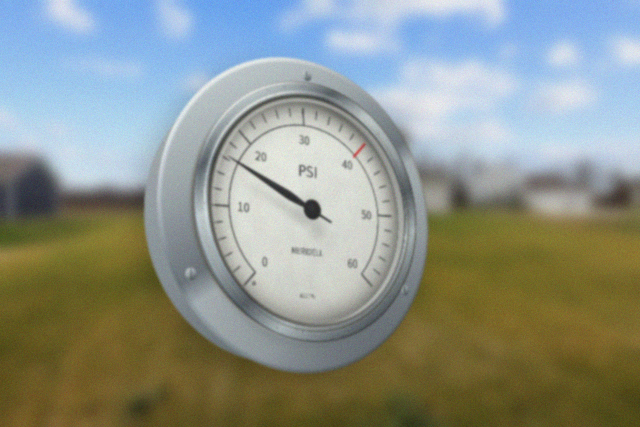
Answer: 16 psi
